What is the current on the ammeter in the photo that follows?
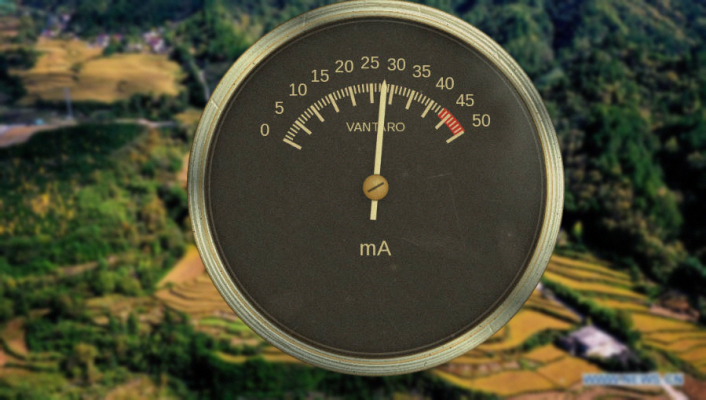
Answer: 28 mA
